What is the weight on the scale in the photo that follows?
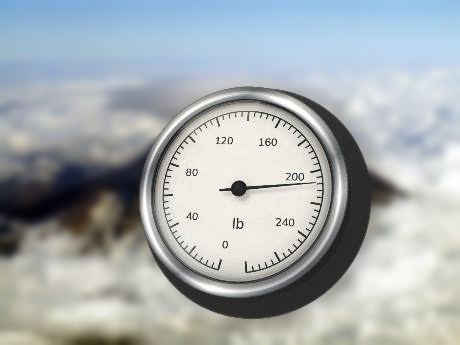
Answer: 208 lb
